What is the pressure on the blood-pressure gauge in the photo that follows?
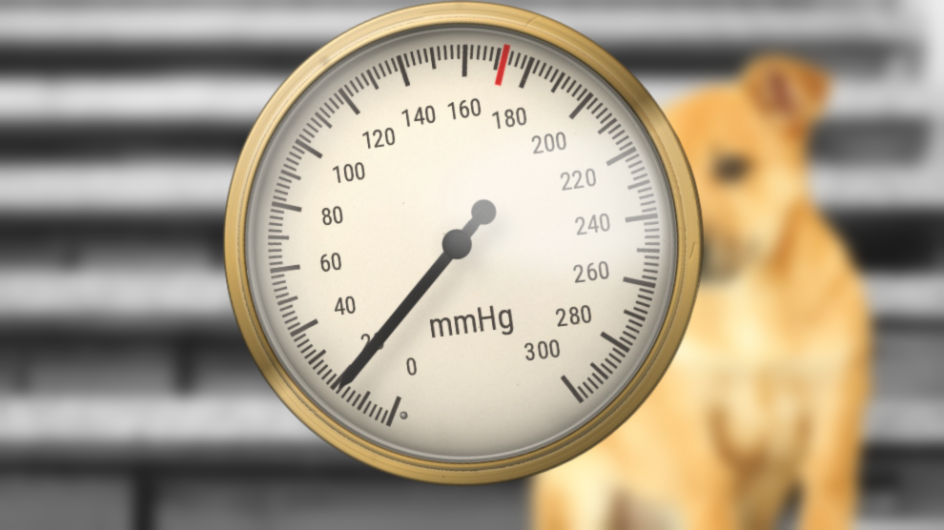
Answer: 18 mmHg
